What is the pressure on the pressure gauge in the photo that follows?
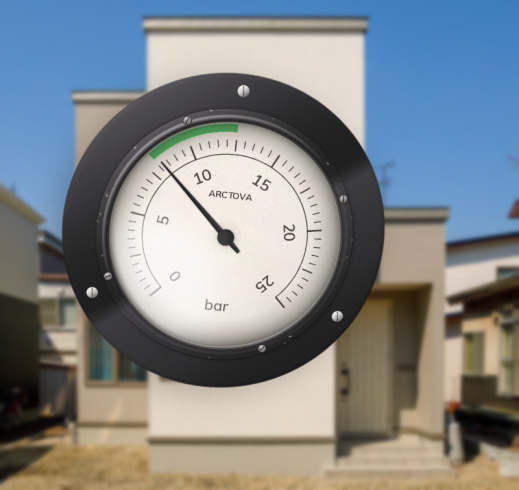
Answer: 8.25 bar
